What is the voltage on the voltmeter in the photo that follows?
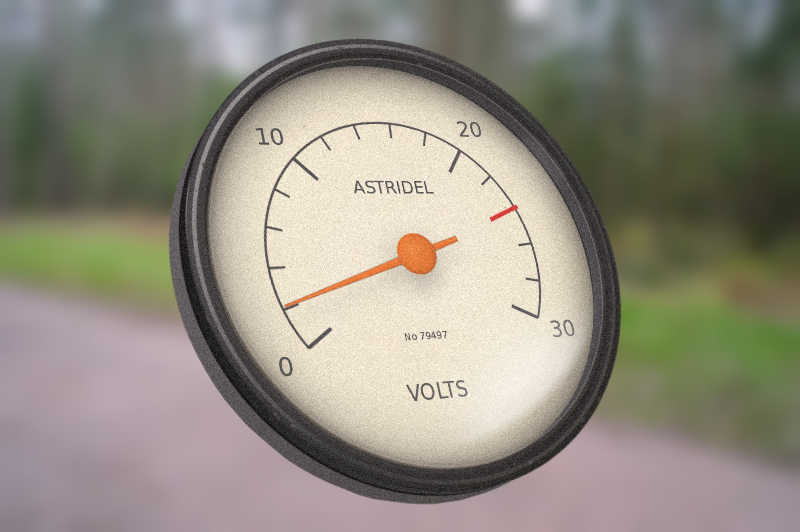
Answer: 2 V
